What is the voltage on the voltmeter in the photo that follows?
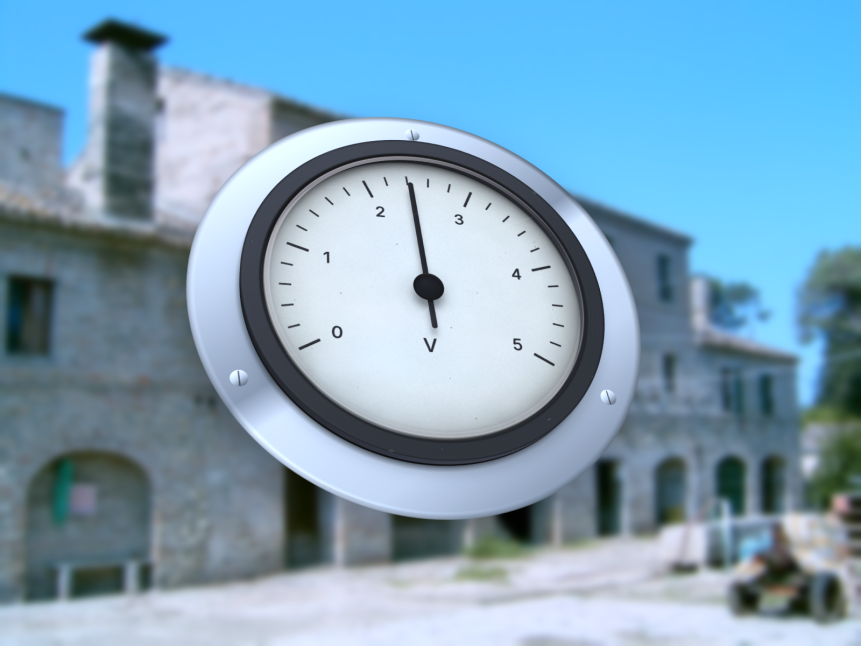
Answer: 2.4 V
